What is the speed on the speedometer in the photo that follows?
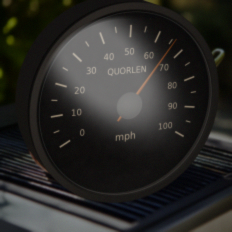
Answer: 65 mph
